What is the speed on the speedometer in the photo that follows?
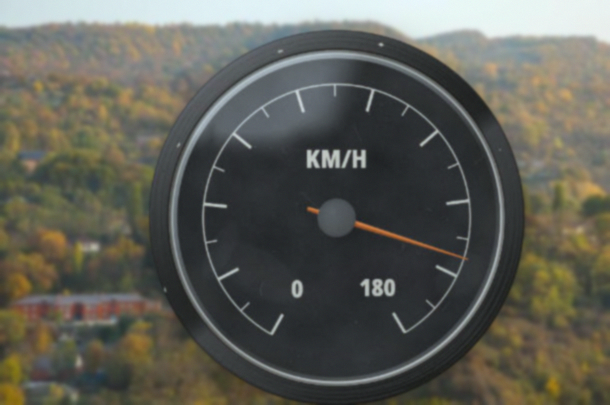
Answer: 155 km/h
